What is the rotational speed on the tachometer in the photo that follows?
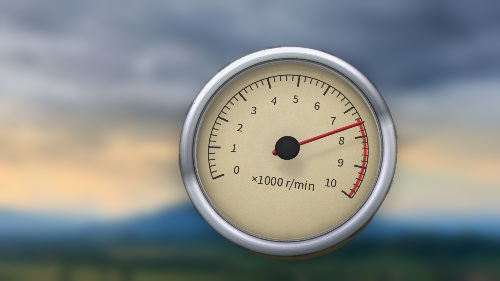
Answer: 7600 rpm
